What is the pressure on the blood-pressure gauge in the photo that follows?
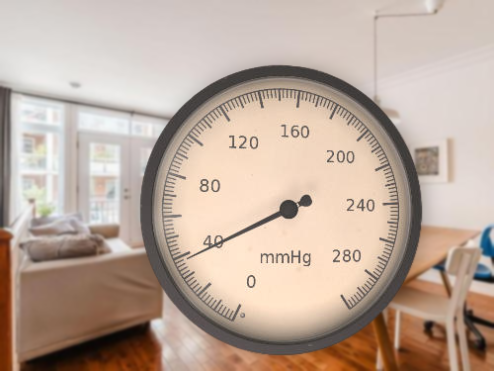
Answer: 38 mmHg
